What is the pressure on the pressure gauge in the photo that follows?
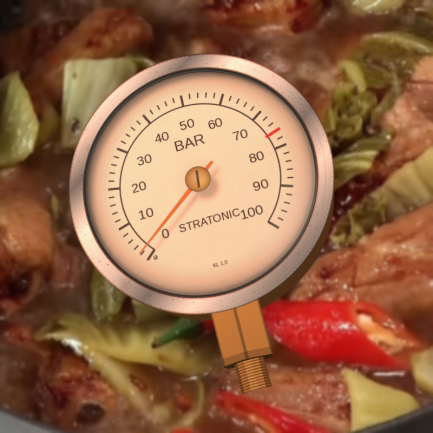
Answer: 2 bar
